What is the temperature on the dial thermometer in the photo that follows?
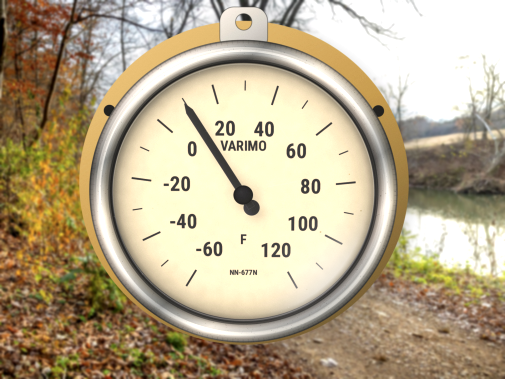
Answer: 10 °F
